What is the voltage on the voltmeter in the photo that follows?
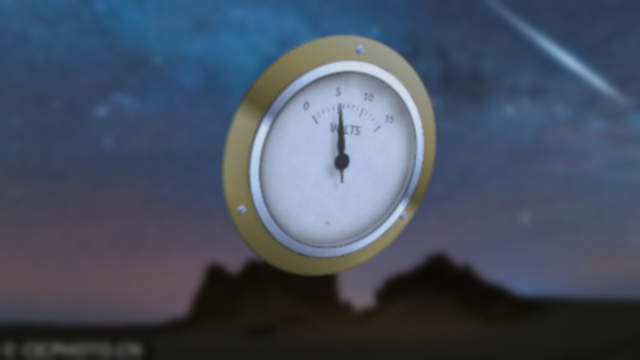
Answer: 5 V
